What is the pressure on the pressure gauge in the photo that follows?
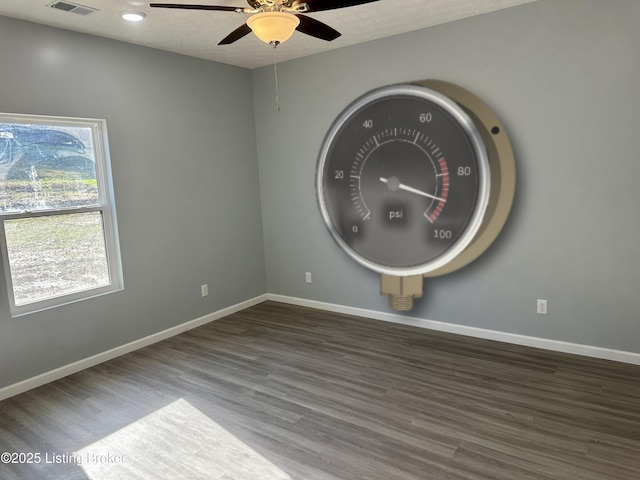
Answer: 90 psi
